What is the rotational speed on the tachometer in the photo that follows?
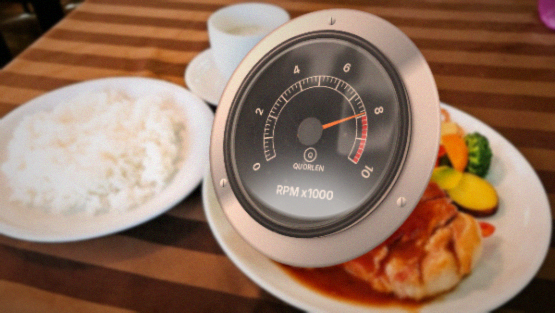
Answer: 8000 rpm
